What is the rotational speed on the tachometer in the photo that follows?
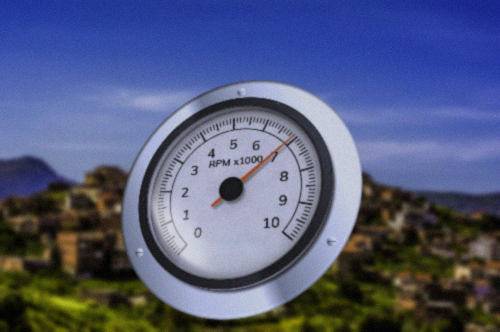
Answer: 7000 rpm
